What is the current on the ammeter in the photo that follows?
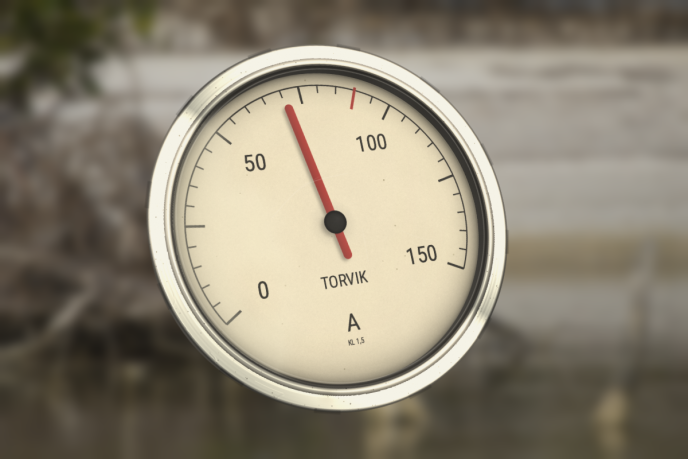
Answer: 70 A
